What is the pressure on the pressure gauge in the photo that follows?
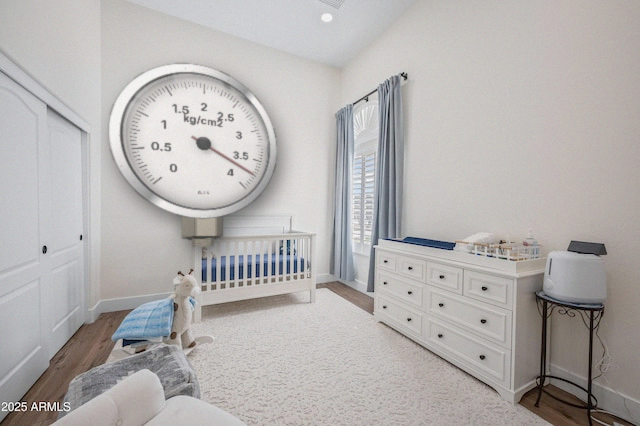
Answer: 3.75 kg/cm²
